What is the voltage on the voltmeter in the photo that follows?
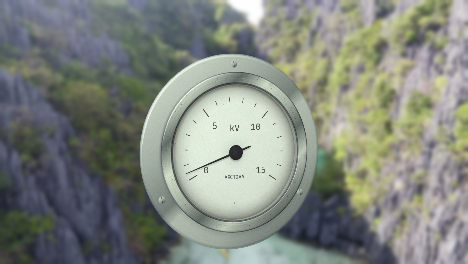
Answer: 0.5 kV
